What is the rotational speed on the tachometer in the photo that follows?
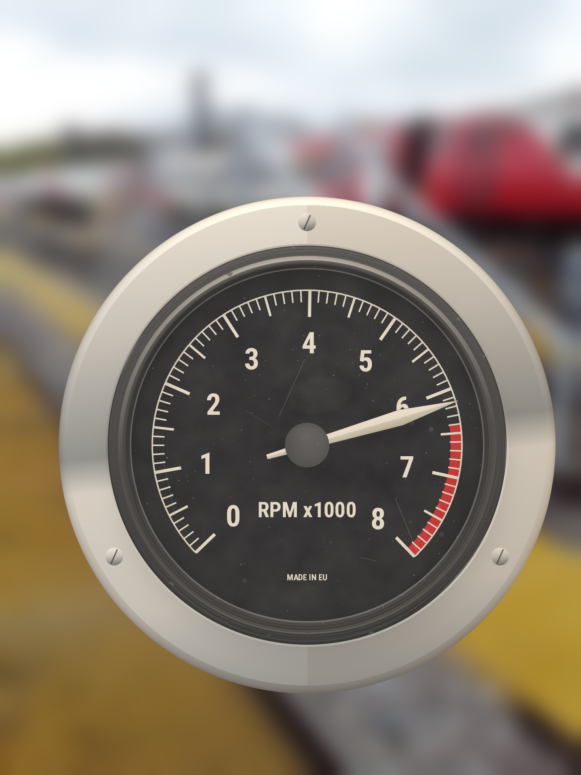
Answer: 6150 rpm
